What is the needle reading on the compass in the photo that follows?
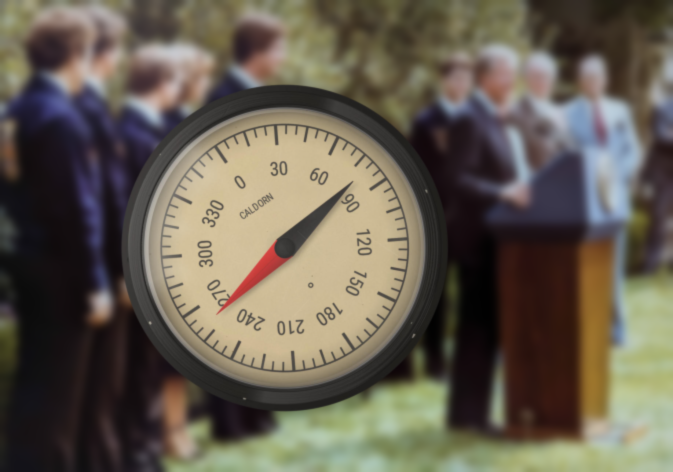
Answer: 260 °
